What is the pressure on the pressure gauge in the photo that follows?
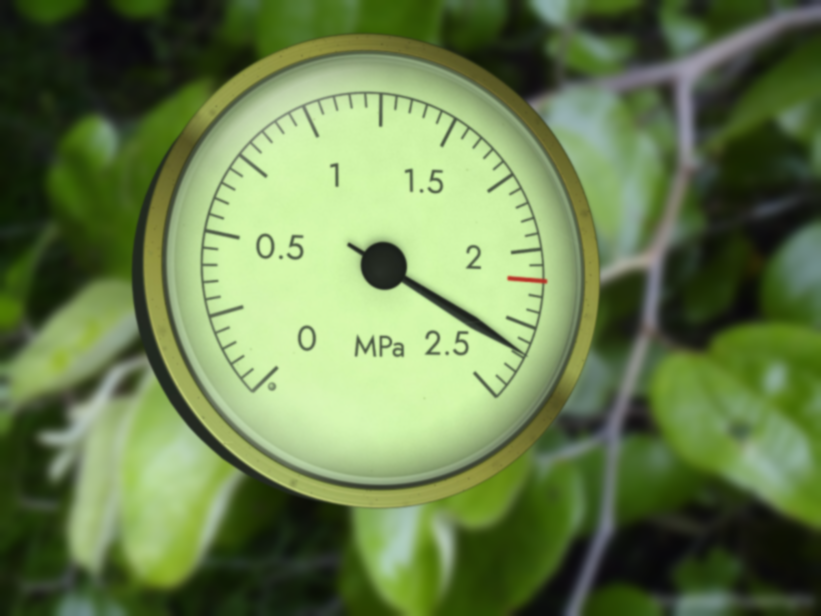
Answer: 2.35 MPa
